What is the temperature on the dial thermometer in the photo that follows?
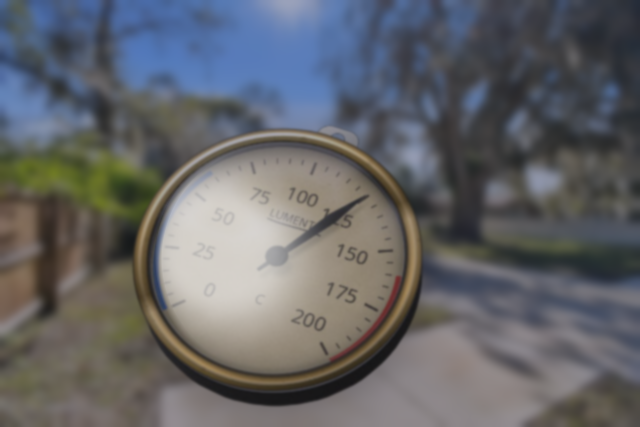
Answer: 125 °C
